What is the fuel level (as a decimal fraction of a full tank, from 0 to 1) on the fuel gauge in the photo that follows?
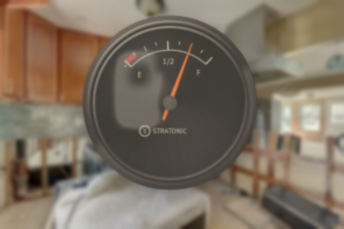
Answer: 0.75
